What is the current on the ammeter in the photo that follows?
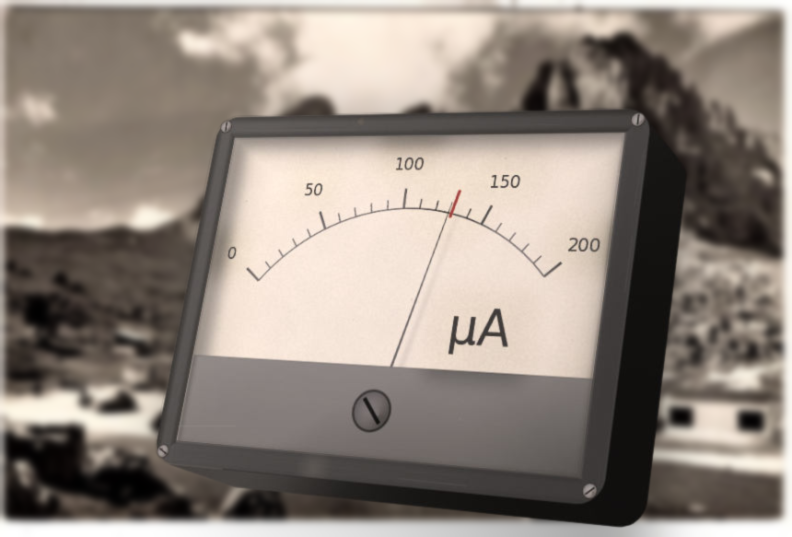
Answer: 130 µA
